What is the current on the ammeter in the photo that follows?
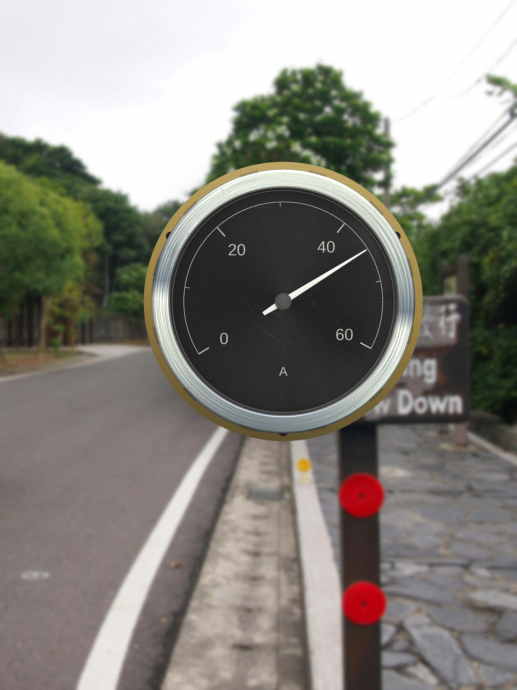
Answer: 45 A
